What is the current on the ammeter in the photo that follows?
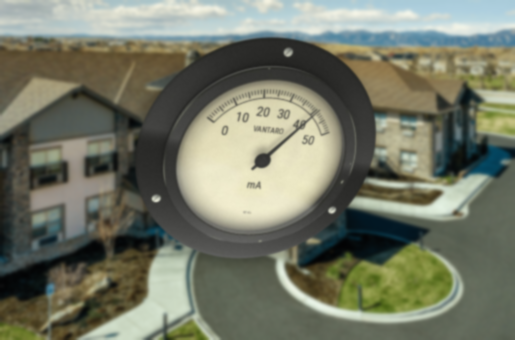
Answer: 40 mA
